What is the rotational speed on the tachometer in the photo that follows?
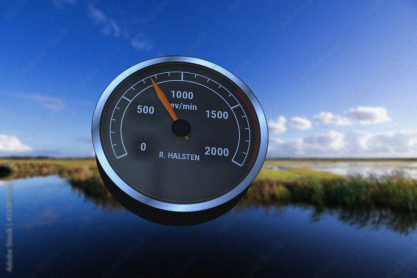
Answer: 750 rpm
